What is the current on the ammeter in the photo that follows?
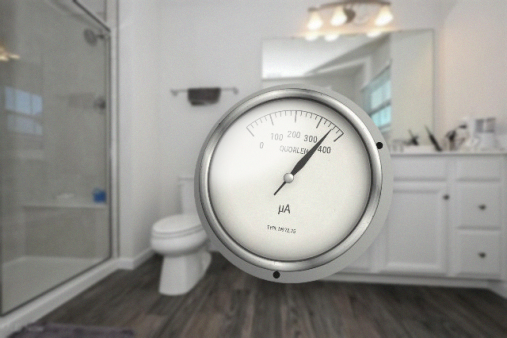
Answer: 360 µA
